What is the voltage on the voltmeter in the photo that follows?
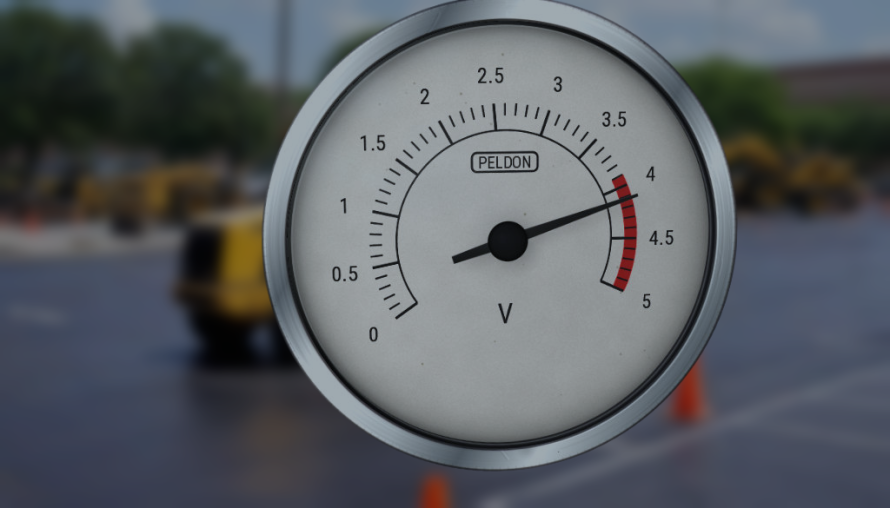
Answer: 4.1 V
